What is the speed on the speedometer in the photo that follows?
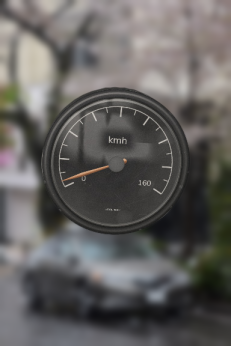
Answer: 5 km/h
